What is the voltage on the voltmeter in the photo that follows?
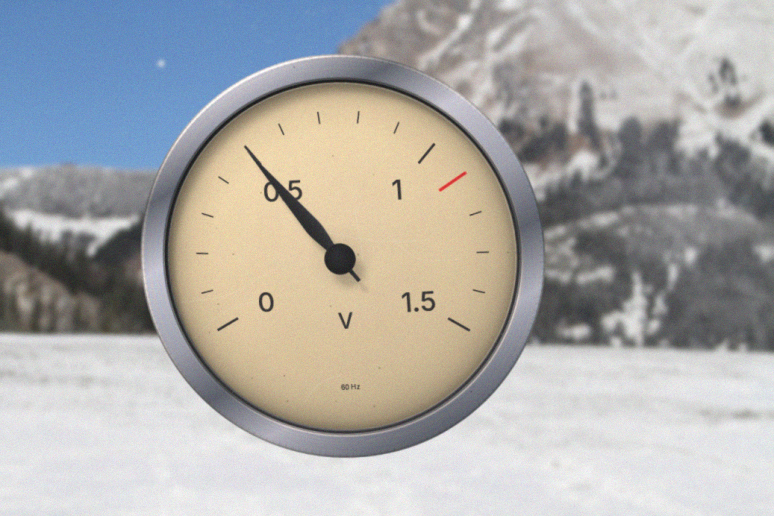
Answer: 0.5 V
